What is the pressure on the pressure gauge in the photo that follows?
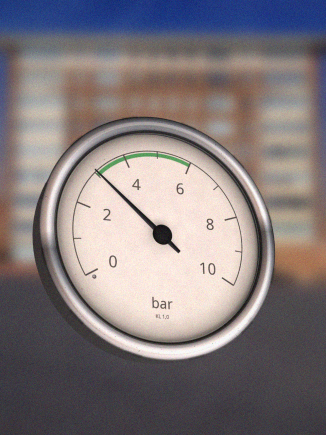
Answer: 3 bar
